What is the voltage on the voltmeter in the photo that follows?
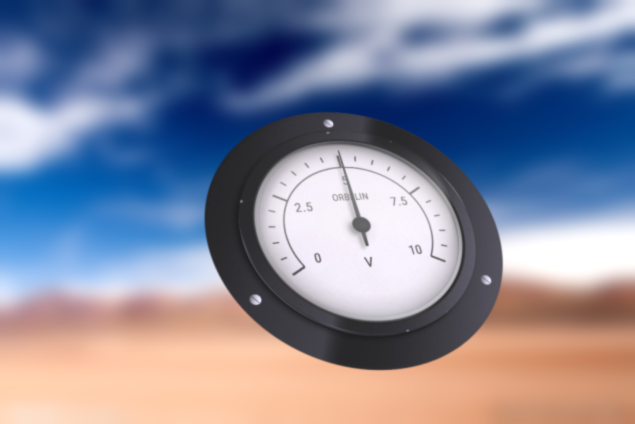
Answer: 5 V
